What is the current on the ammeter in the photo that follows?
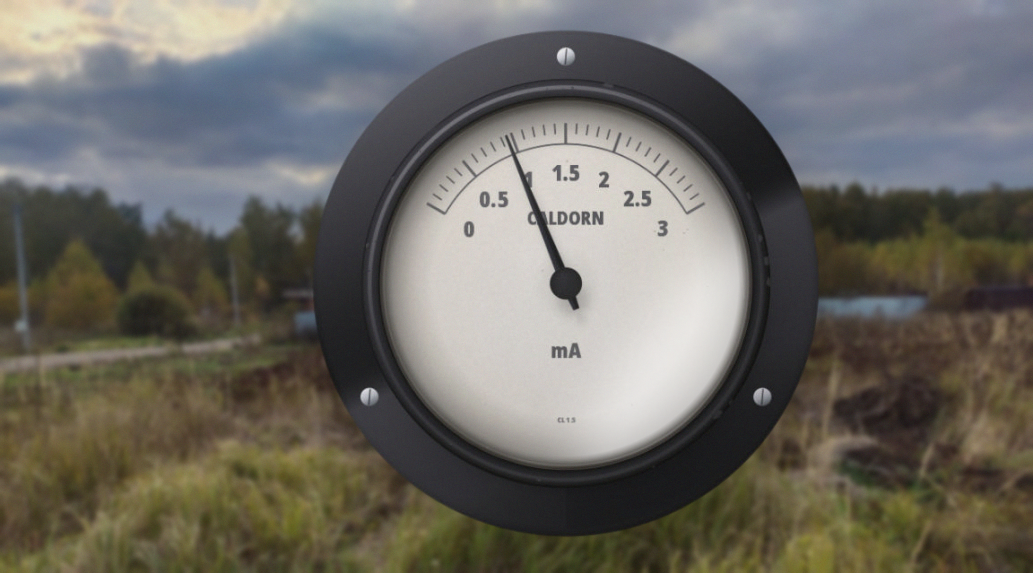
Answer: 0.95 mA
